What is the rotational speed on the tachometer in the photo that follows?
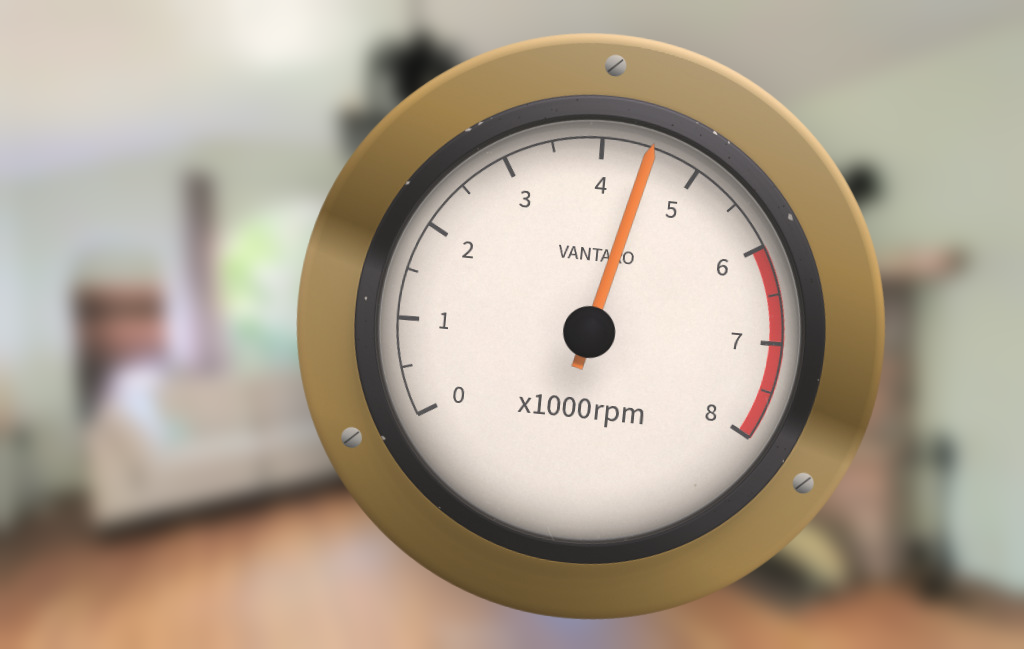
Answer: 4500 rpm
